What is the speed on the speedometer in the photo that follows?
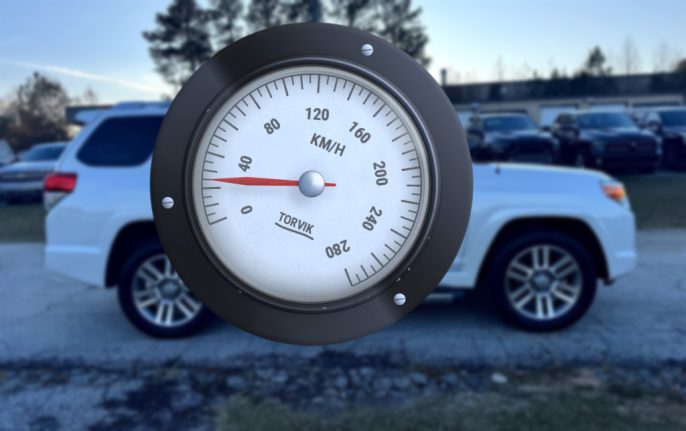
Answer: 25 km/h
